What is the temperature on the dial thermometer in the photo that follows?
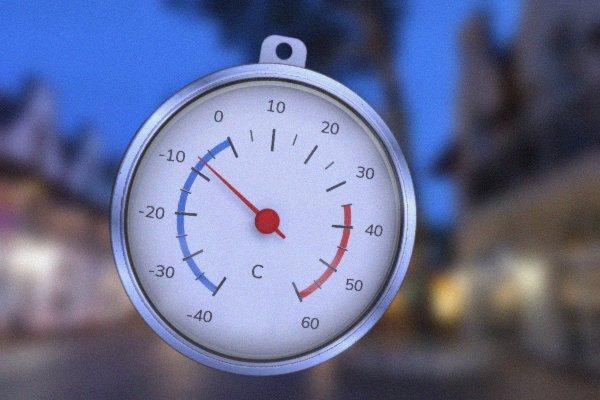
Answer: -7.5 °C
